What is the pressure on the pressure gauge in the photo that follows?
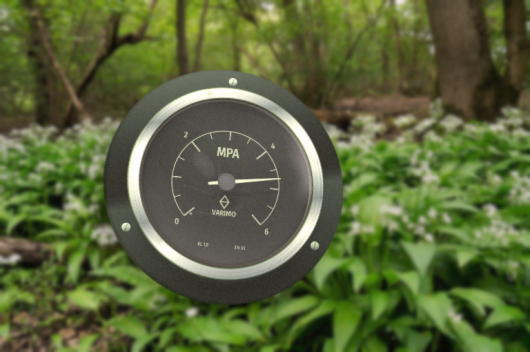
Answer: 4.75 MPa
